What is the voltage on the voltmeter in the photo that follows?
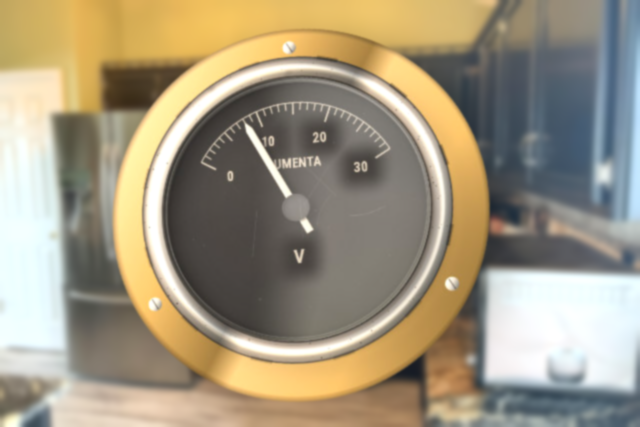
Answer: 8 V
